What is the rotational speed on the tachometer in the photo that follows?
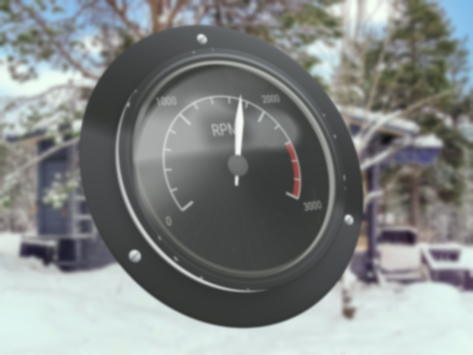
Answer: 1700 rpm
